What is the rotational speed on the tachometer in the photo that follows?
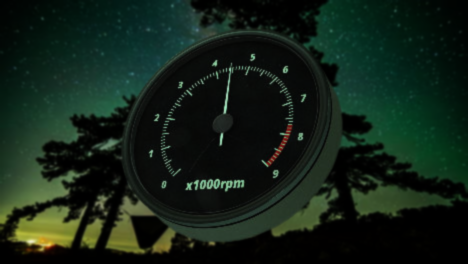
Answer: 4500 rpm
